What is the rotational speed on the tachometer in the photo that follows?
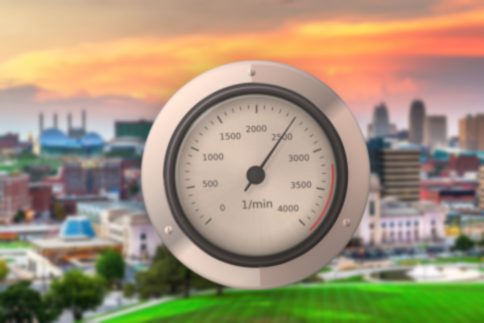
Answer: 2500 rpm
